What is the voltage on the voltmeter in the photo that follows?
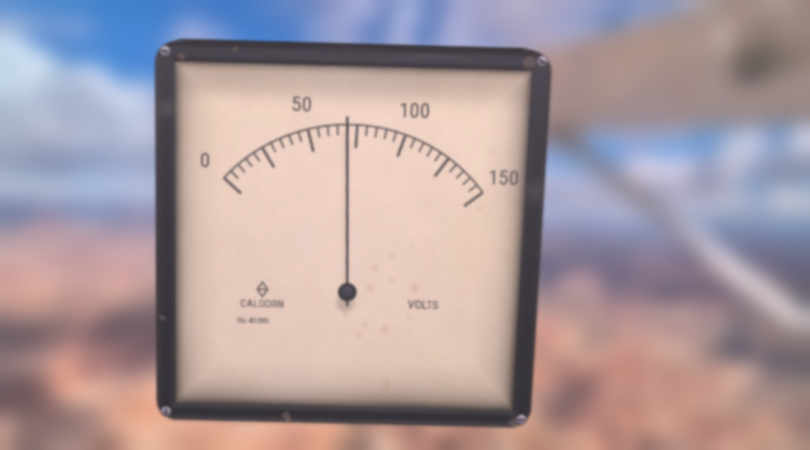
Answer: 70 V
